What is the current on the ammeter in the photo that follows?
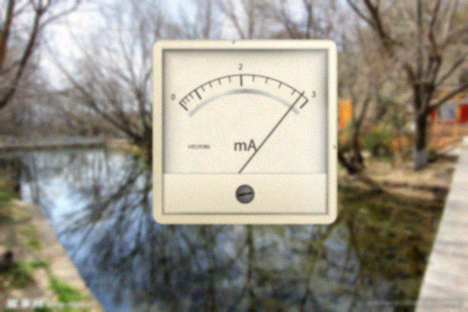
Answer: 2.9 mA
